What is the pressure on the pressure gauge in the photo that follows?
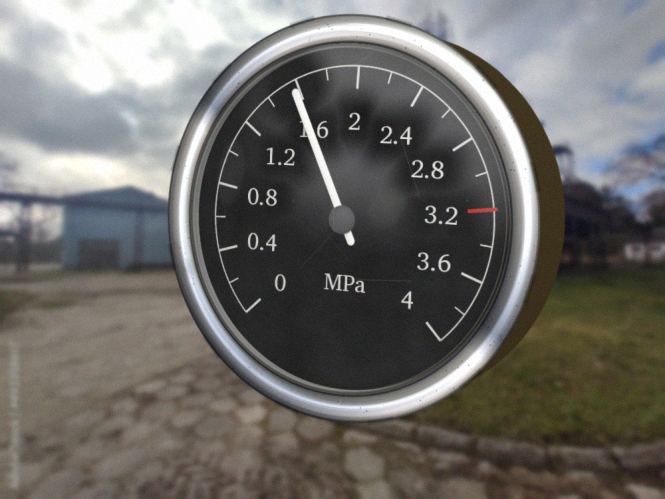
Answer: 1.6 MPa
